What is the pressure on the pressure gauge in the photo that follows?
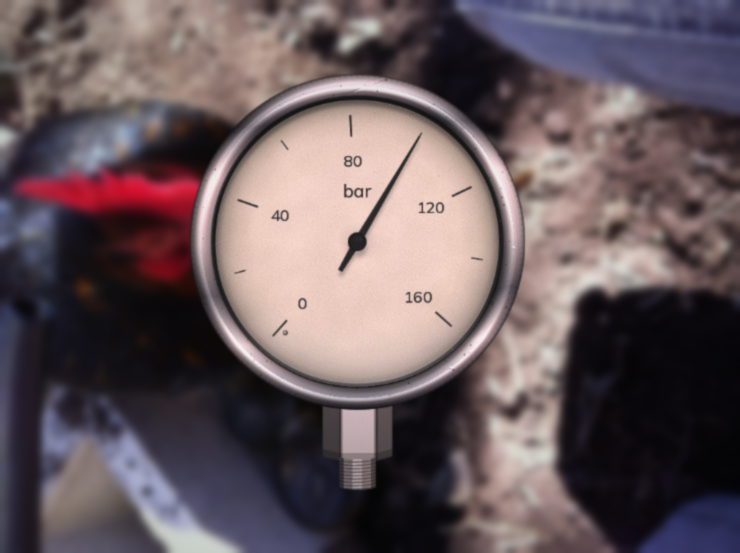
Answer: 100 bar
